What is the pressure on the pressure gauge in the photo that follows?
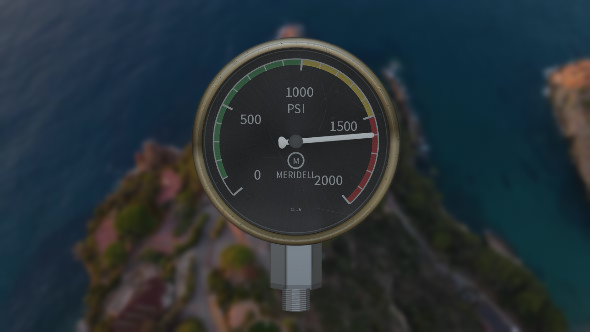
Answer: 1600 psi
